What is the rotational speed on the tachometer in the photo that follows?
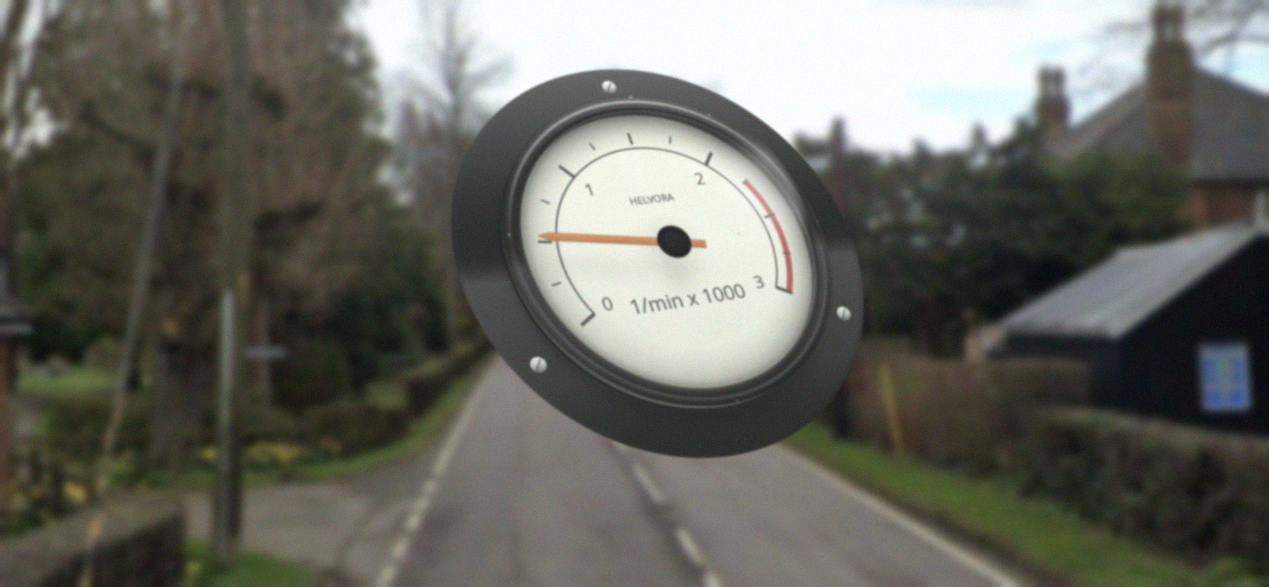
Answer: 500 rpm
